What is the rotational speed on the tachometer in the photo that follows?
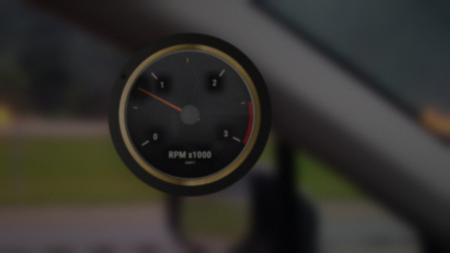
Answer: 750 rpm
